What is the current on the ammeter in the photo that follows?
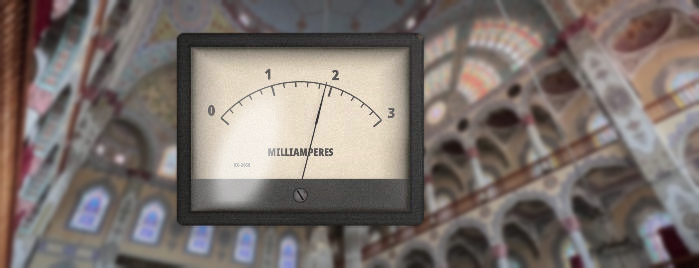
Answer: 1.9 mA
